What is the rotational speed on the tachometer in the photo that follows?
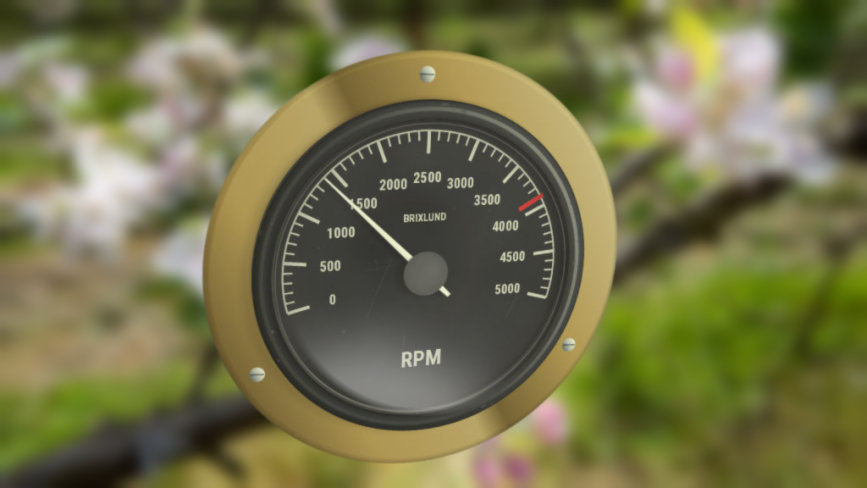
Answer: 1400 rpm
